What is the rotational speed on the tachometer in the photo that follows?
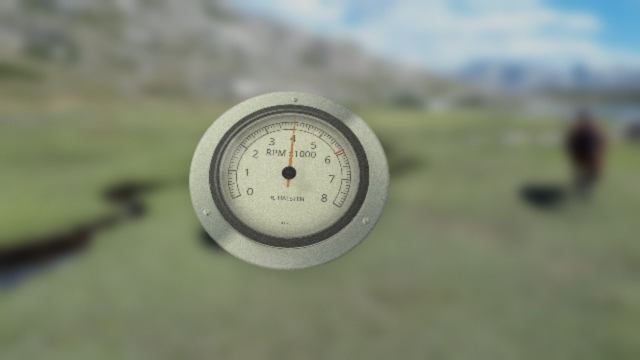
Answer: 4000 rpm
